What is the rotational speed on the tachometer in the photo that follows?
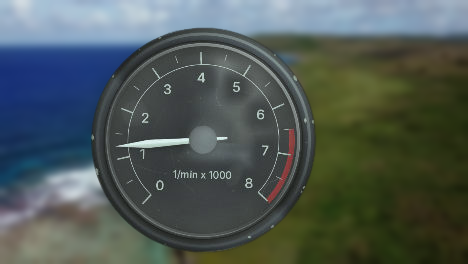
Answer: 1250 rpm
